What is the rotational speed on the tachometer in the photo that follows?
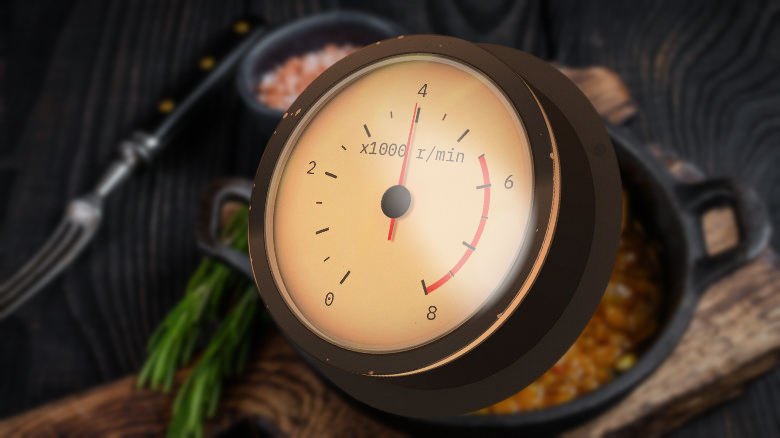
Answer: 4000 rpm
